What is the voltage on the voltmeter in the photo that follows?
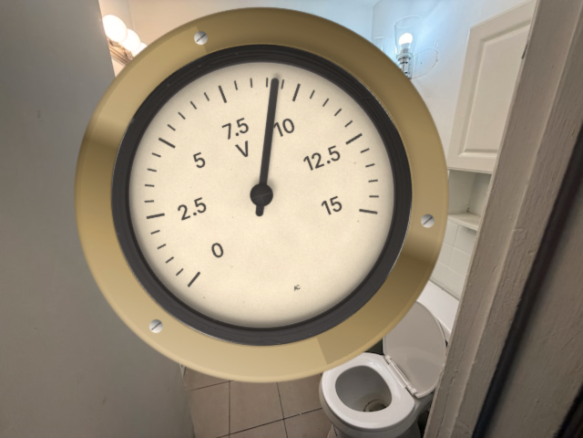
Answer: 9.25 V
